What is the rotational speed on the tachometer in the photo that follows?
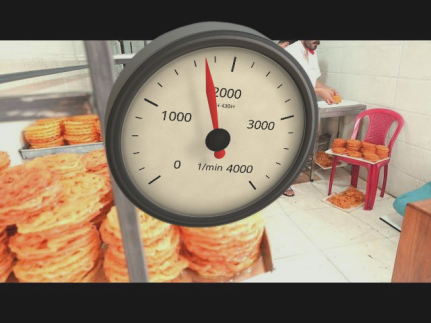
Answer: 1700 rpm
